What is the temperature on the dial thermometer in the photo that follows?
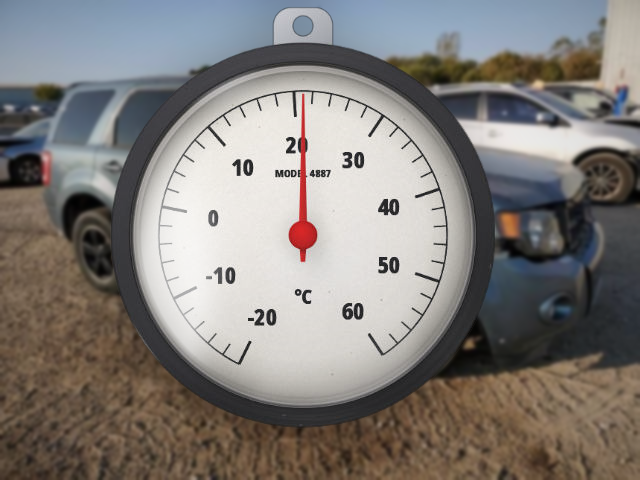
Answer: 21 °C
